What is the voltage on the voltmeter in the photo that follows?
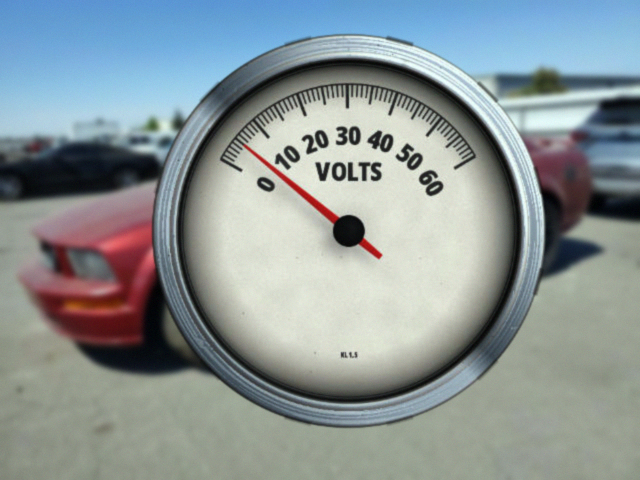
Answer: 5 V
